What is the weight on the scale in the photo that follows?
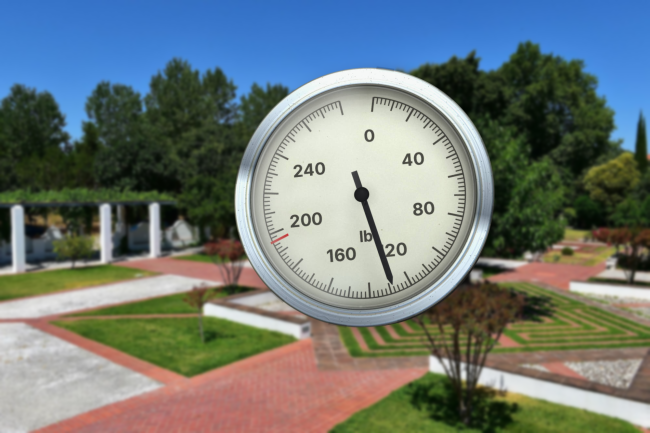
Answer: 128 lb
